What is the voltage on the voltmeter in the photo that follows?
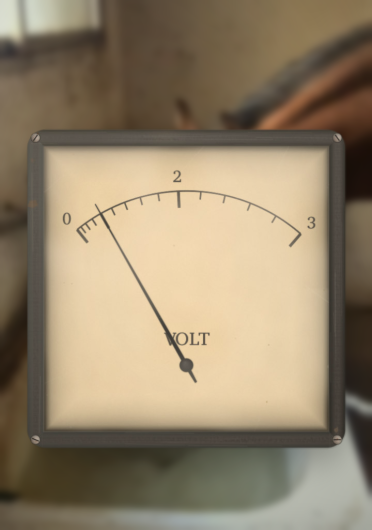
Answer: 1 V
